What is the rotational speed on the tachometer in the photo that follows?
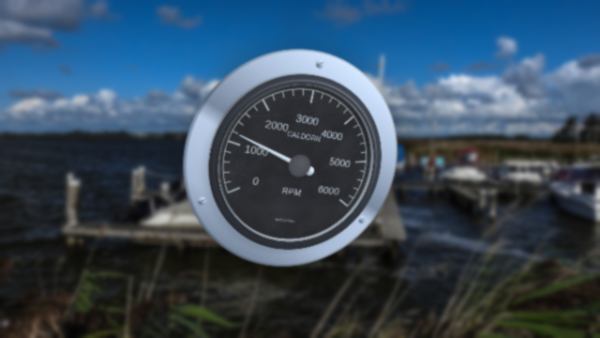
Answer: 1200 rpm
